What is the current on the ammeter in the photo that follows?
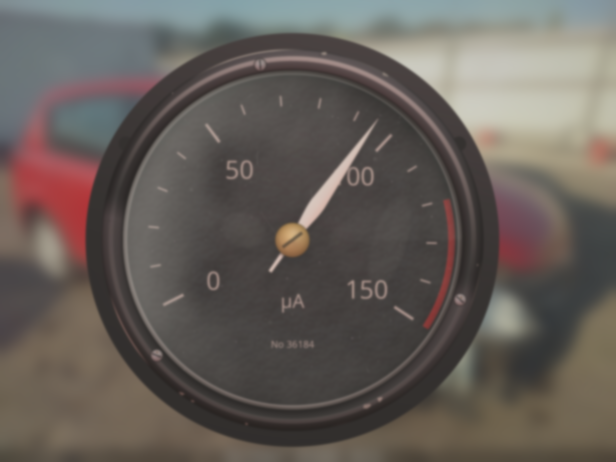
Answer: 95 µA
